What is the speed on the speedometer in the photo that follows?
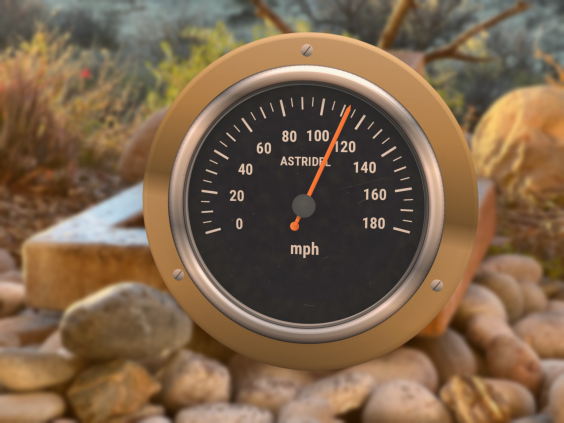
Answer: 112.5 mph
